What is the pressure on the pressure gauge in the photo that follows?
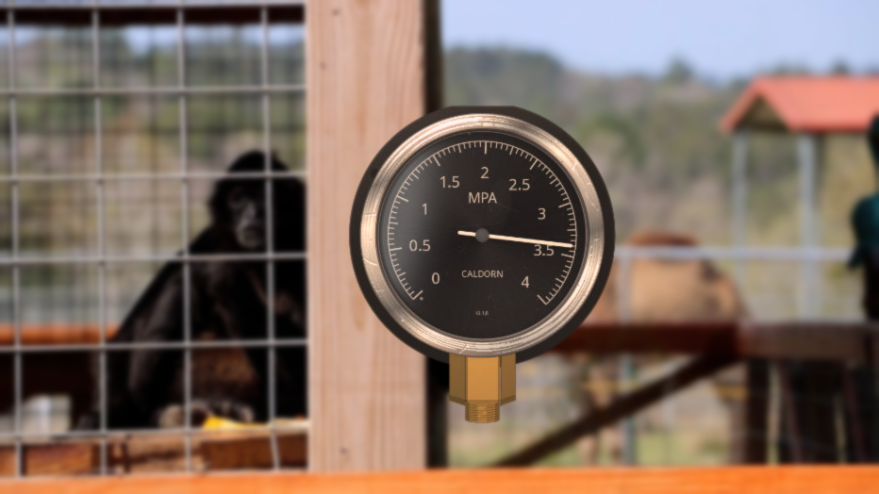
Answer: 3.4 MPa
